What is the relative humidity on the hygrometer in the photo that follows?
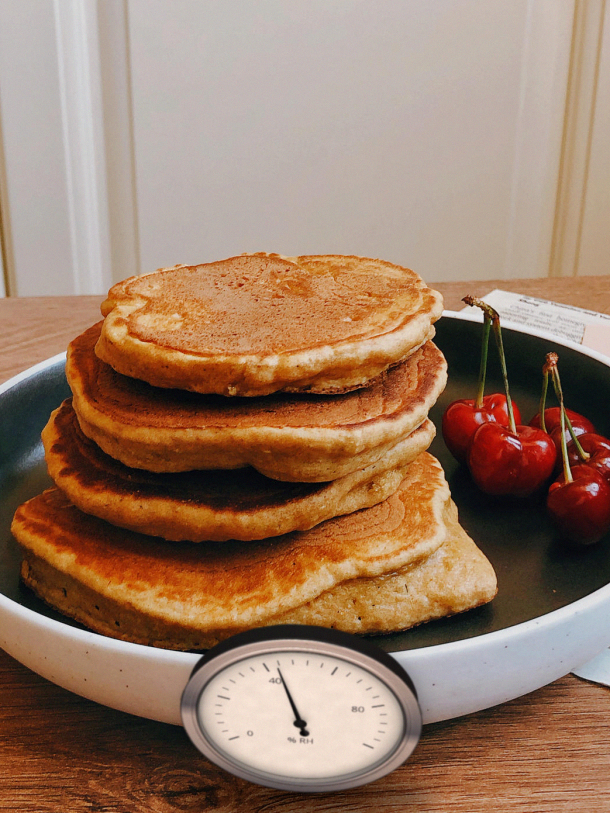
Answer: 44 %
